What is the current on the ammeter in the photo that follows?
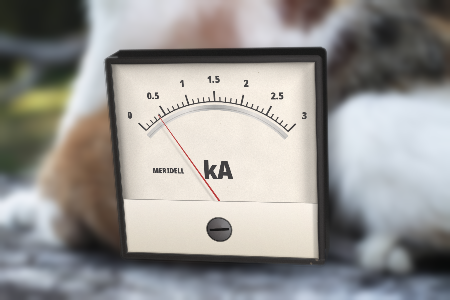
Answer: 0.4 kA
